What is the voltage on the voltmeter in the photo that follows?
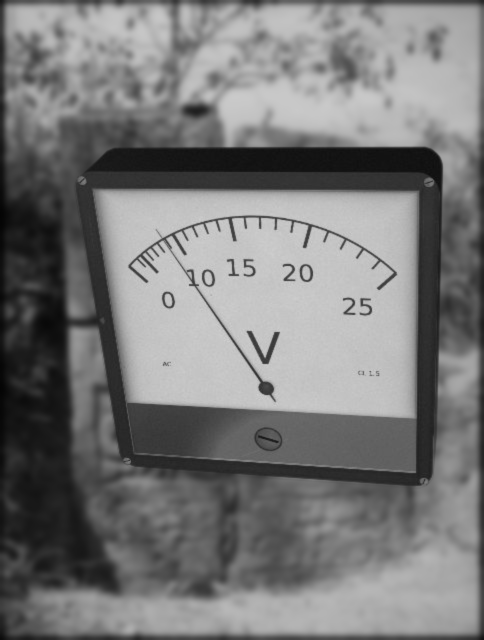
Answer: 9 V
